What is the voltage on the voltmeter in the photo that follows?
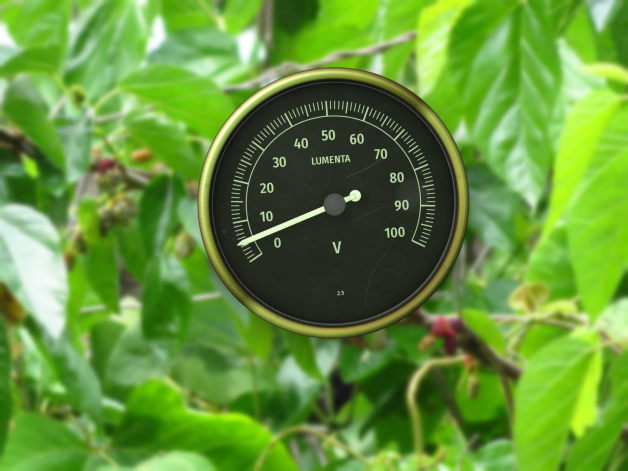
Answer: 5 V
